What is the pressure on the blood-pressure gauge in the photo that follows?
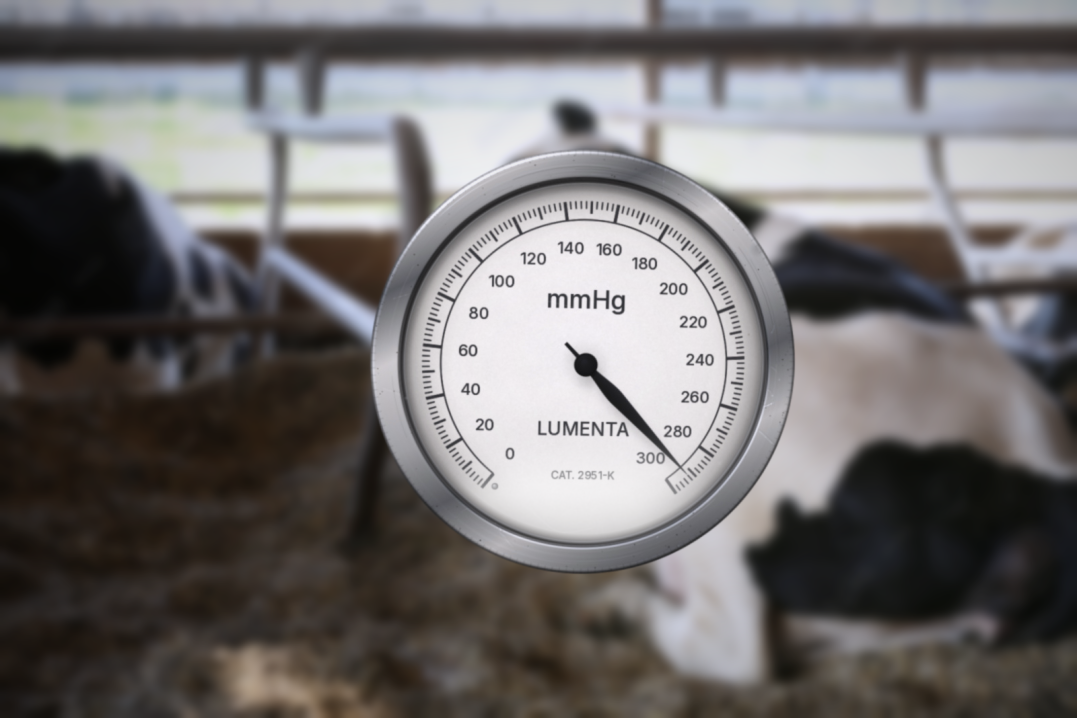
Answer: 292 mmHg
